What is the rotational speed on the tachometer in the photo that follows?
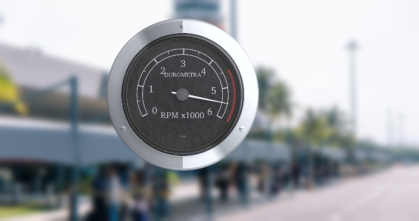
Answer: 5500 rpm
